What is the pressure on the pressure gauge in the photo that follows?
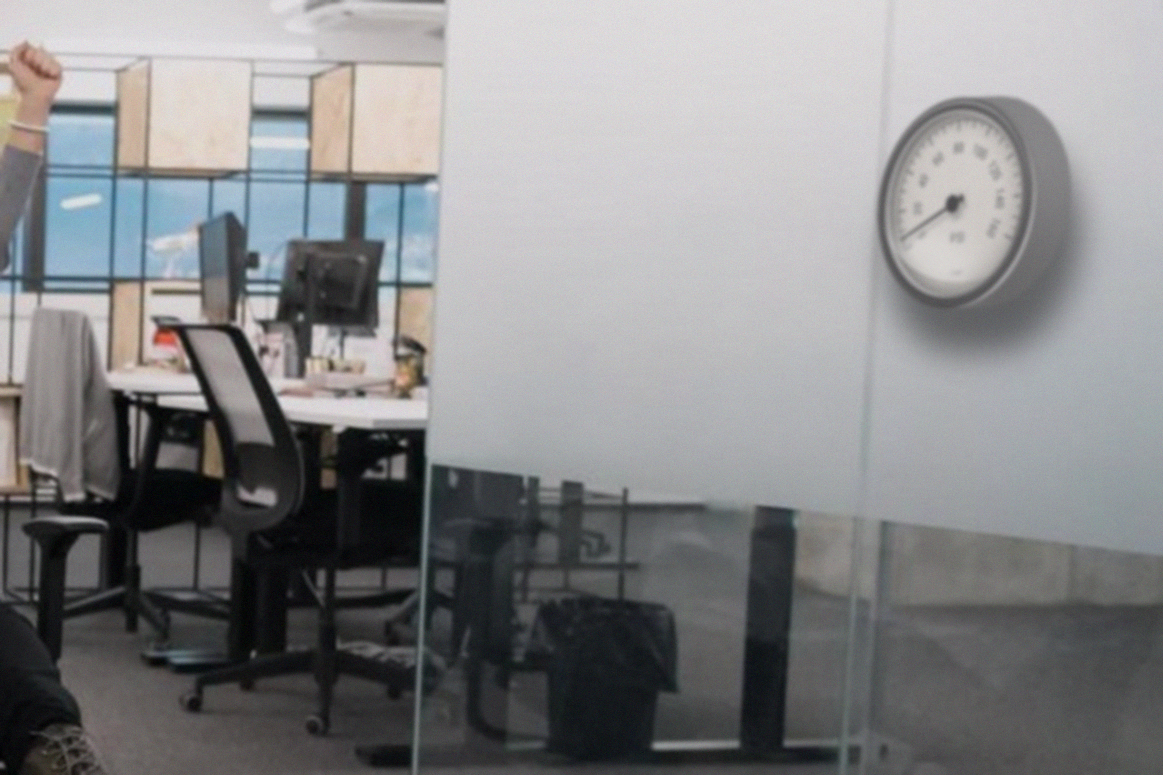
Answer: 5 psi
